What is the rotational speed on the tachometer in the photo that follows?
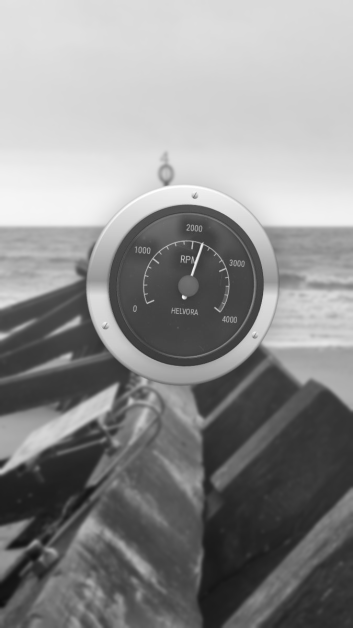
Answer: 2200 rpm
